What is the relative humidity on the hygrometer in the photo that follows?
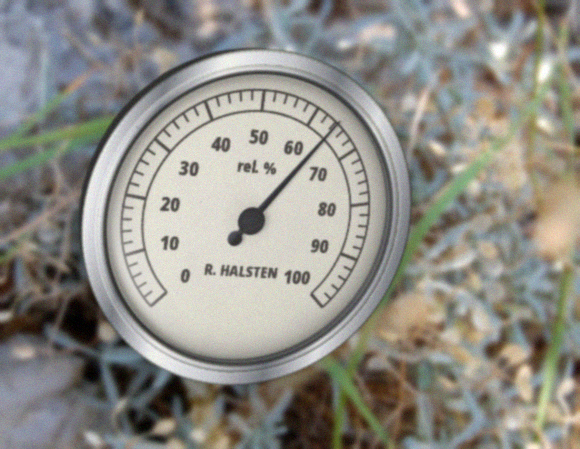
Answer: 64 %
